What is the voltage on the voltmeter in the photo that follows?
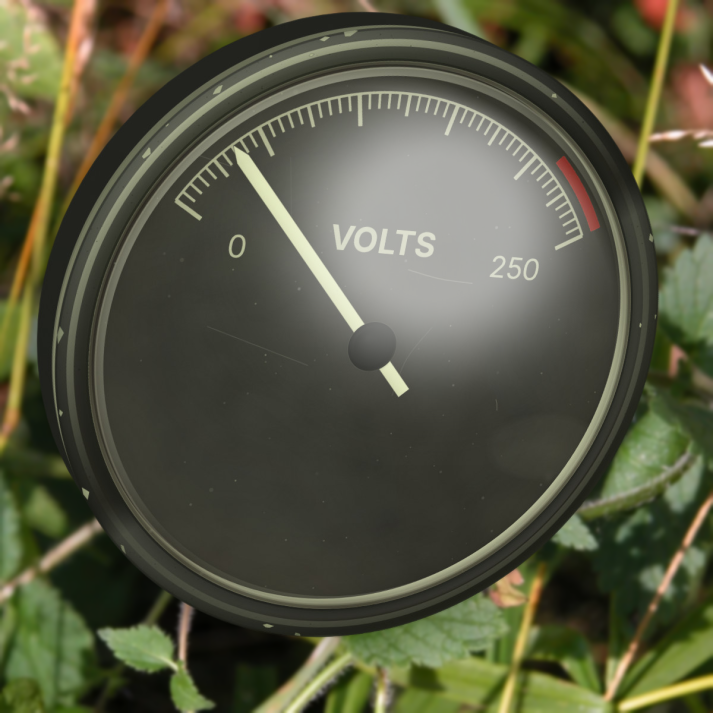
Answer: 35 V
